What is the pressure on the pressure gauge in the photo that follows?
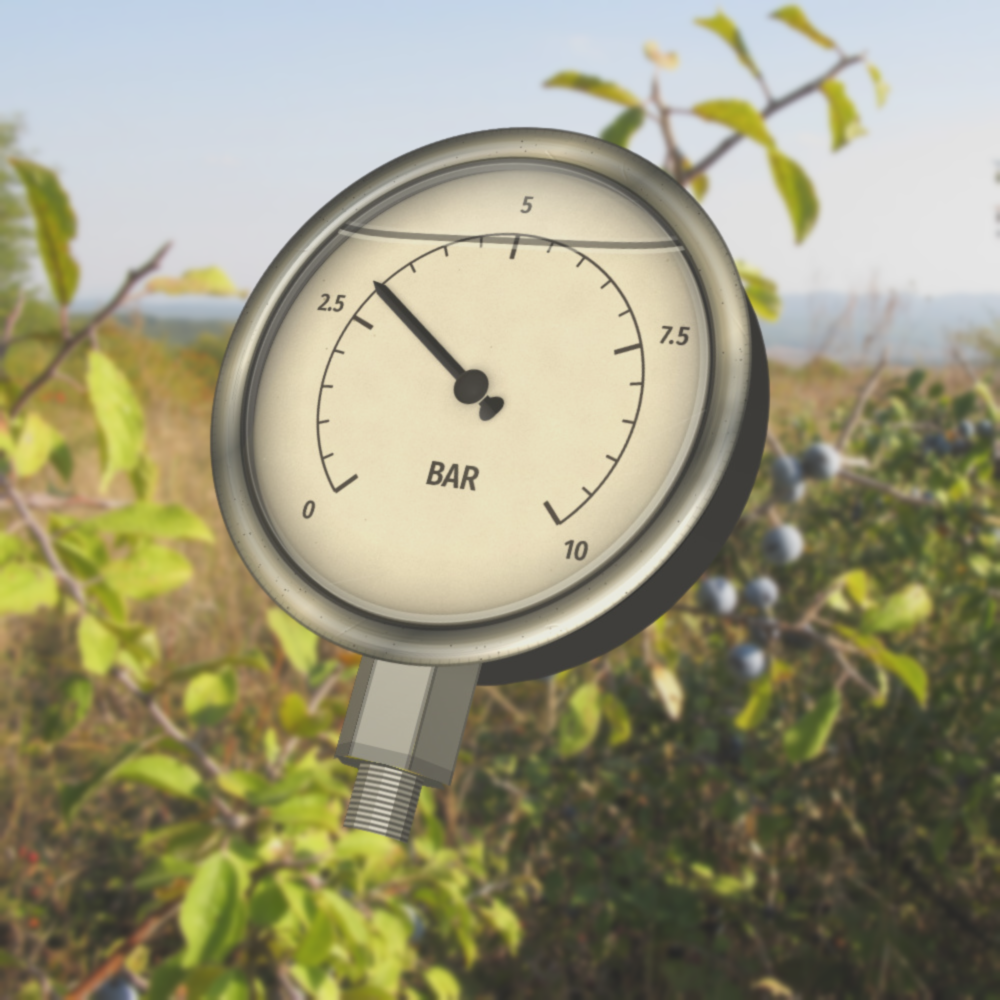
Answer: 3 bar
